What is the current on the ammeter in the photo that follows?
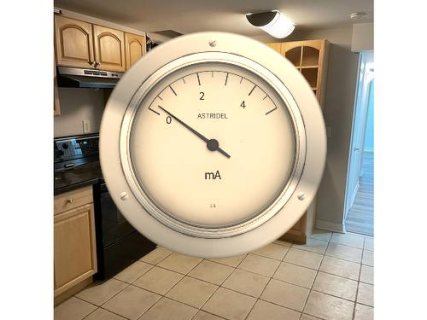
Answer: 0.25 mA
